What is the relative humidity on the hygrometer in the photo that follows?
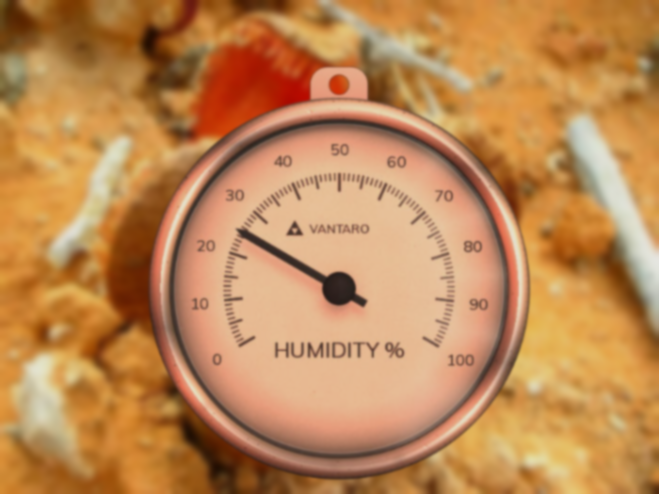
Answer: 25 %
